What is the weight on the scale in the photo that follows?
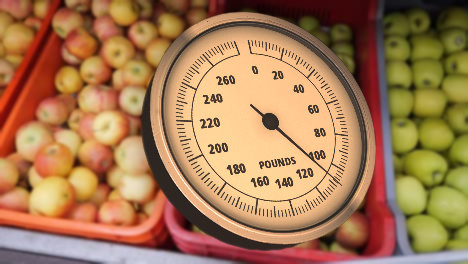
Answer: 110 lb
